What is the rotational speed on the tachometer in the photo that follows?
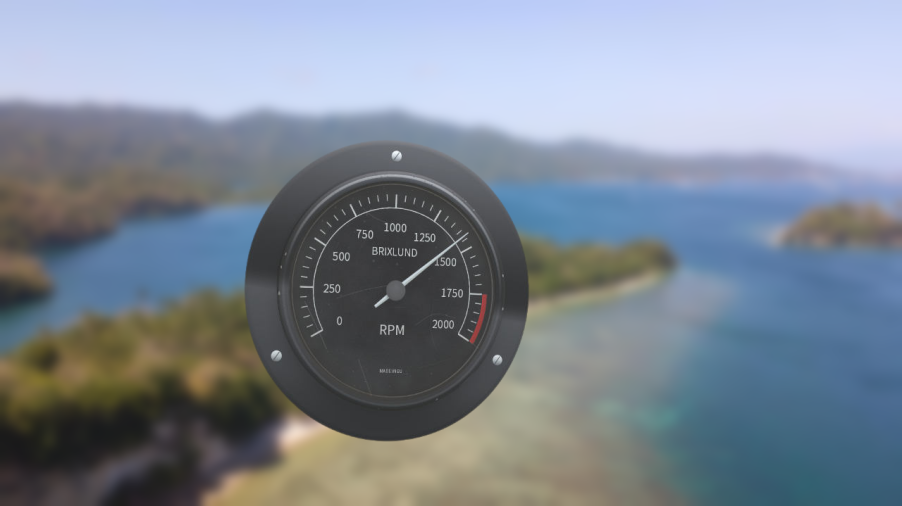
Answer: 1425 rpm
